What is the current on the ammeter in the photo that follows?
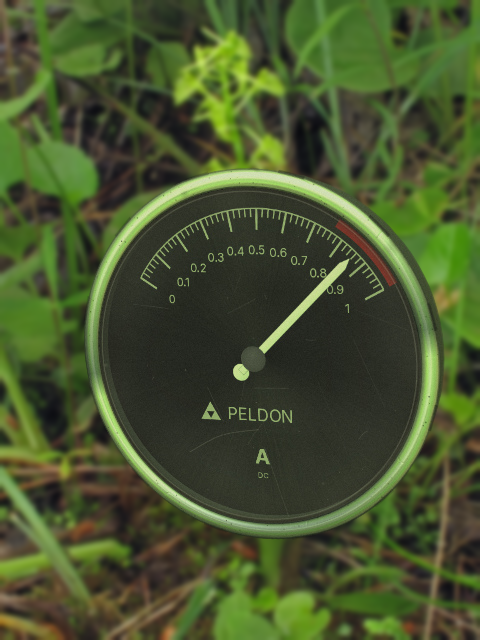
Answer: 0.86 A
